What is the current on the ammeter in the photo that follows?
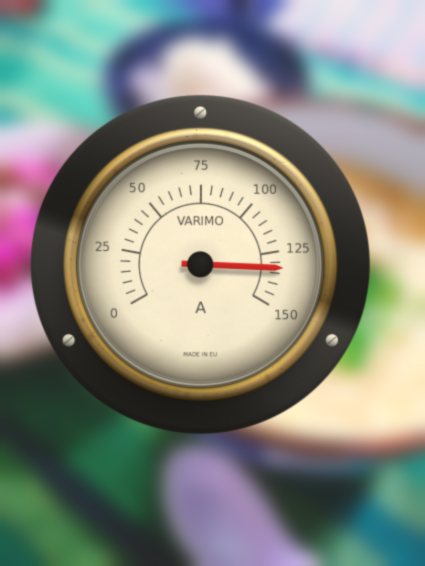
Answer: 132.5 A
